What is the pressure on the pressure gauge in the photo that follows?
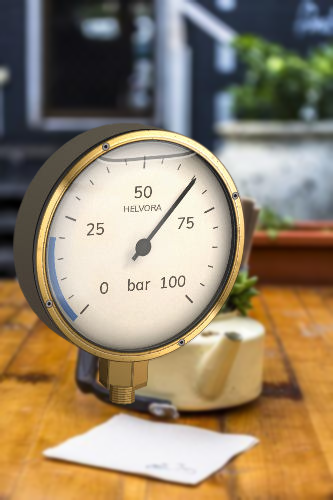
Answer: 65 bar
